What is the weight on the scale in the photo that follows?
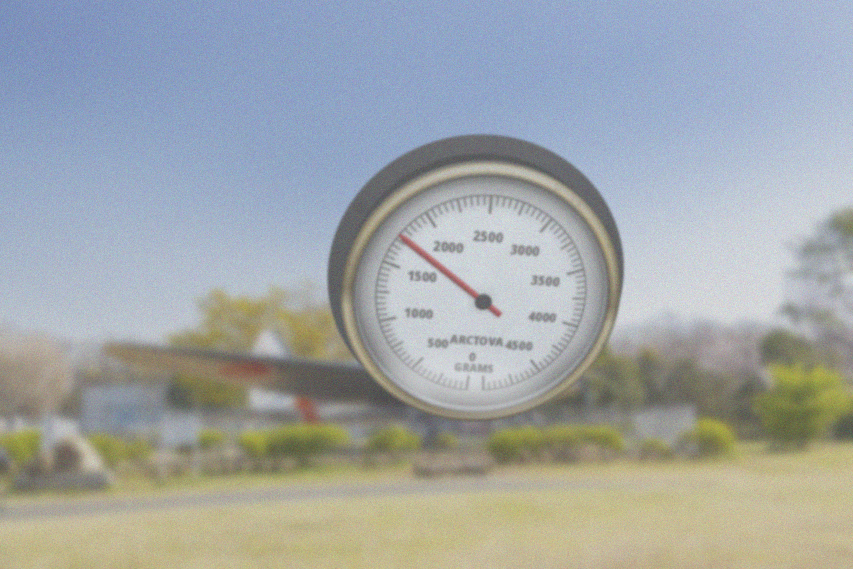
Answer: 1750 g
